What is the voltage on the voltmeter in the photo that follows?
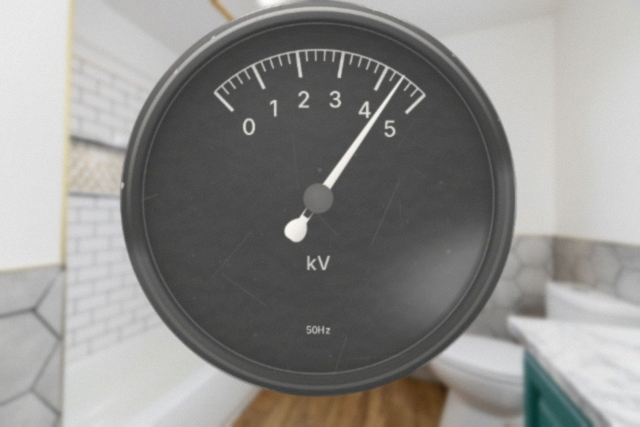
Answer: 4.4 kV
